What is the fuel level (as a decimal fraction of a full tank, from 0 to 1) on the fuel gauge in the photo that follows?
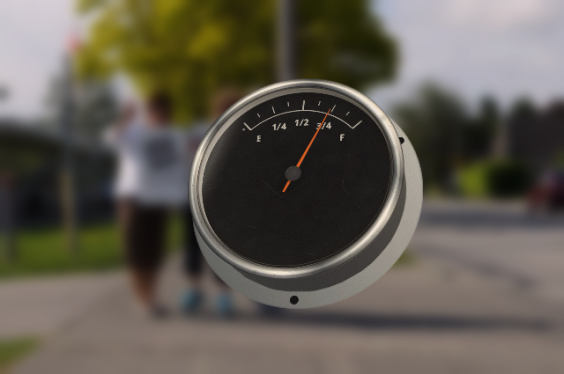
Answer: 0.75
